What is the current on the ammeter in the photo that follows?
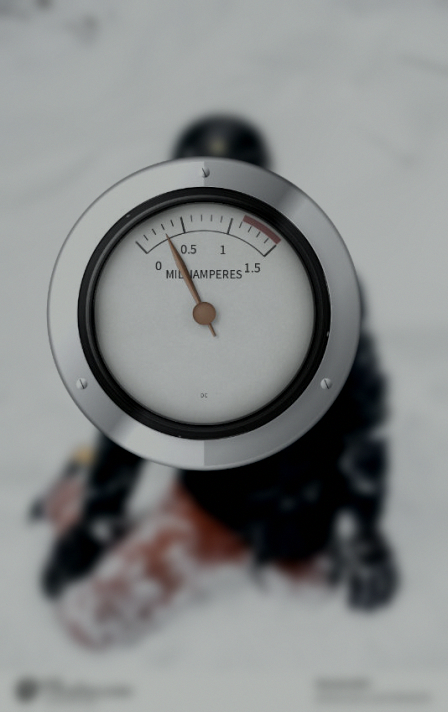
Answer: 0.3 mA
